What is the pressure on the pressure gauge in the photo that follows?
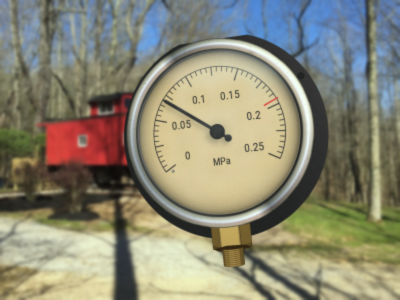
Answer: 0.07 MPa
